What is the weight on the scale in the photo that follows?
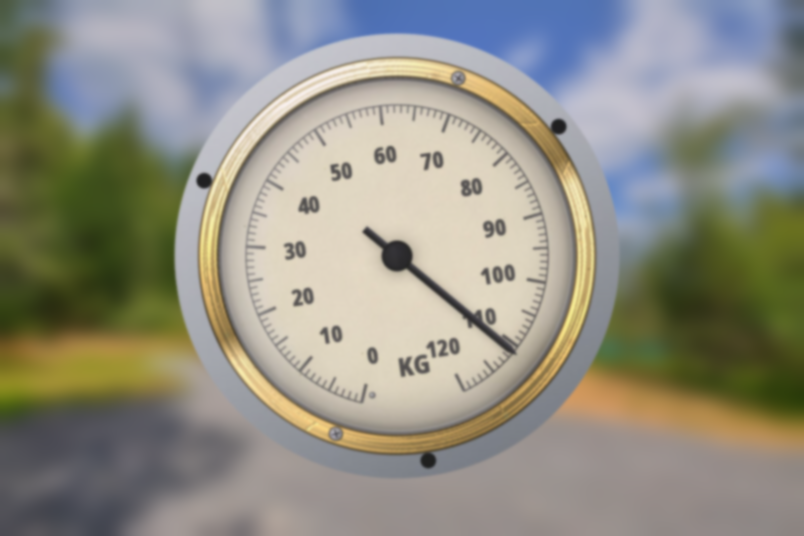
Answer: 111 kg
